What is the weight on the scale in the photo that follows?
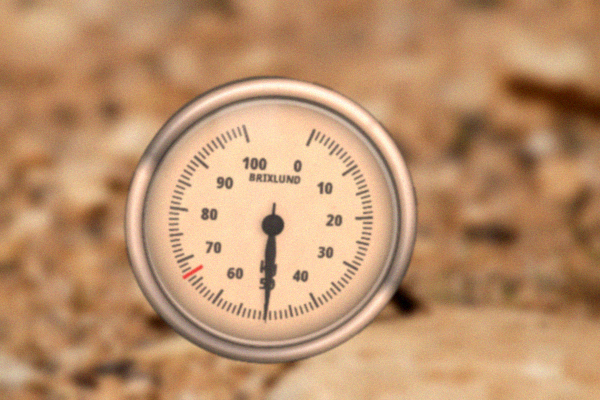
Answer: 50 kg
